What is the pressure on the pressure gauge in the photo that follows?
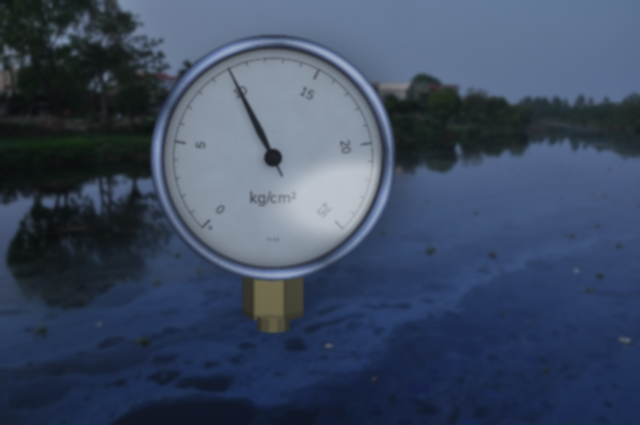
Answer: 10 kg/cm²
